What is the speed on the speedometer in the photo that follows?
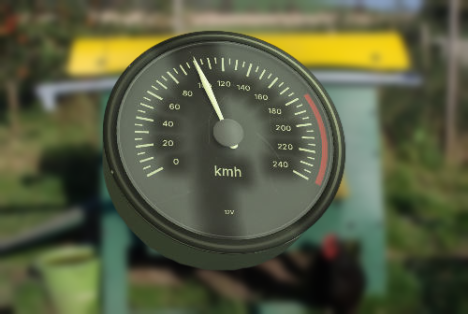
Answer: 100 km/h
